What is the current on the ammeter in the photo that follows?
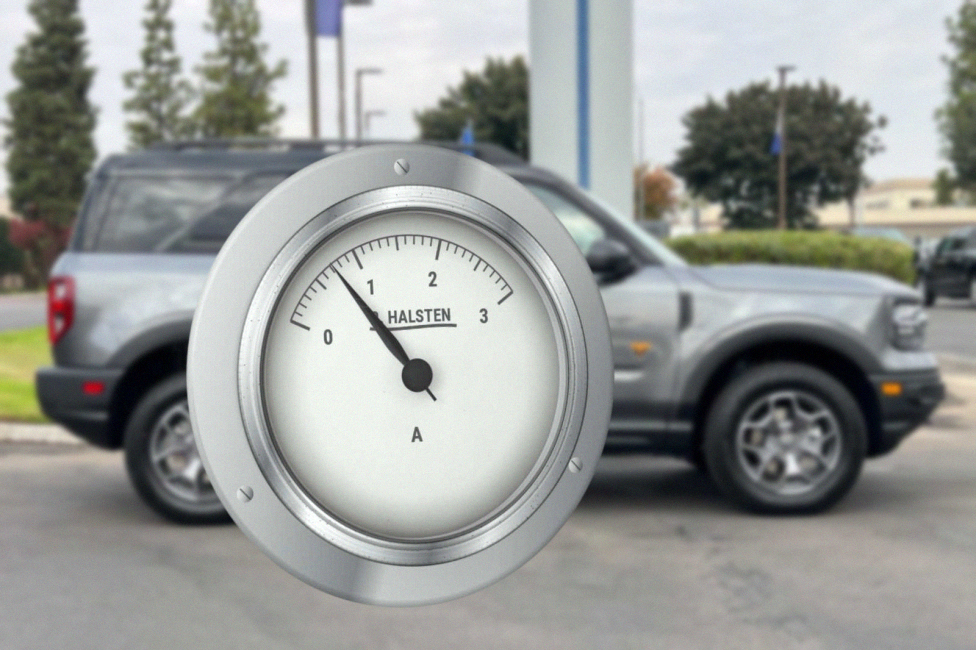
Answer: 0.7 A
